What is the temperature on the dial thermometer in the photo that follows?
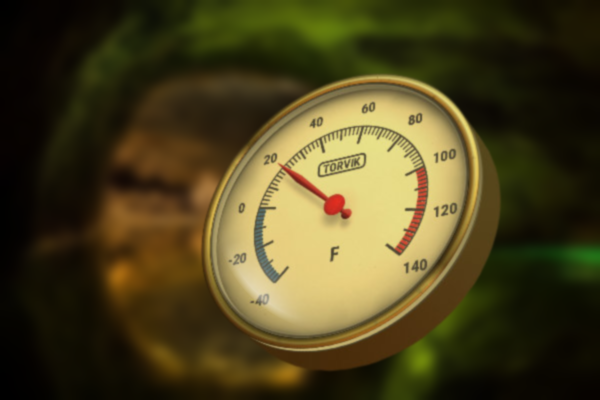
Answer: 20 °F
